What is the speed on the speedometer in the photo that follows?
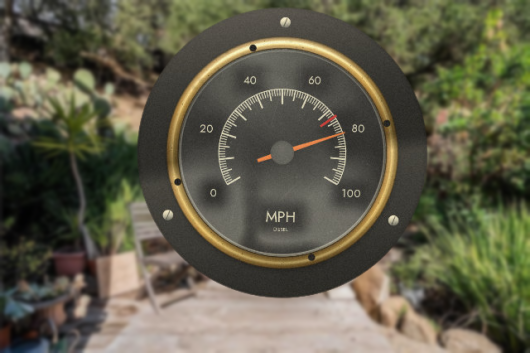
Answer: 80 mph
